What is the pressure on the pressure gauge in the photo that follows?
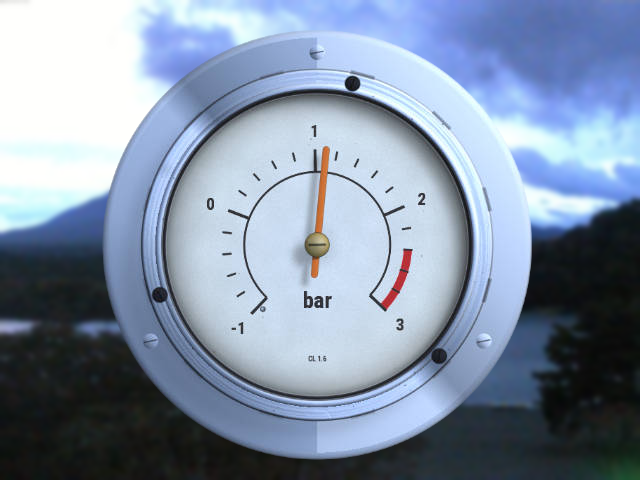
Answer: 1.1 bar
